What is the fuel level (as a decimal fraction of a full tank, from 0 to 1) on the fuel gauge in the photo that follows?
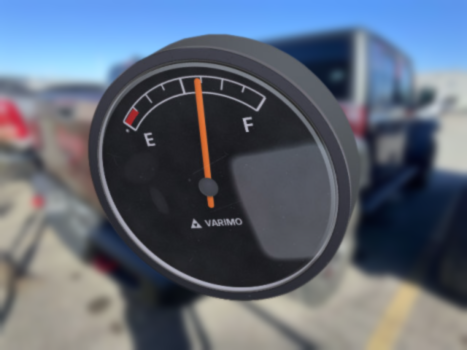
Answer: 0.625
